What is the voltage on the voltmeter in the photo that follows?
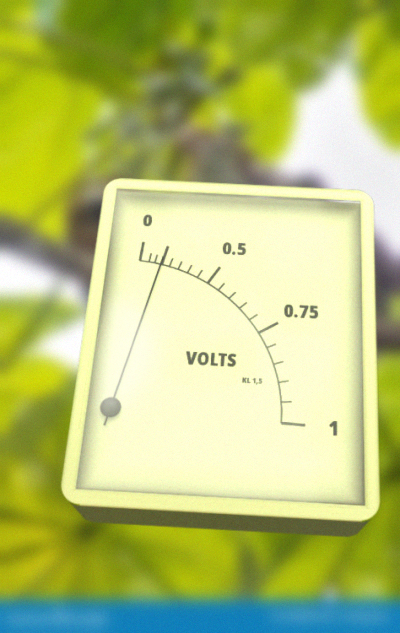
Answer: 0.25 V
